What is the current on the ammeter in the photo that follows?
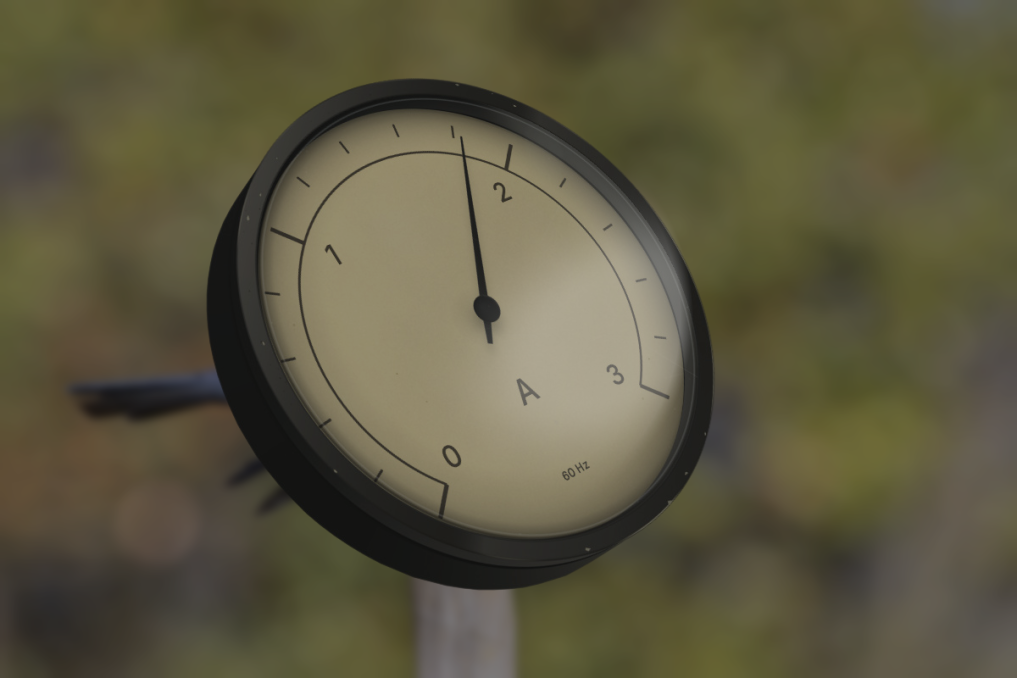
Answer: 1.8 A
